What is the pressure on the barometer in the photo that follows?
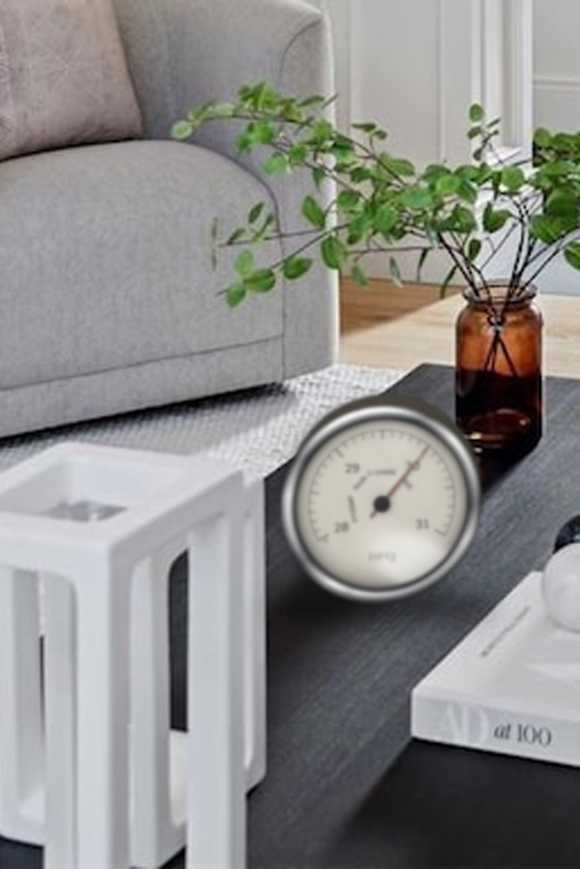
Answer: 30 inHg
